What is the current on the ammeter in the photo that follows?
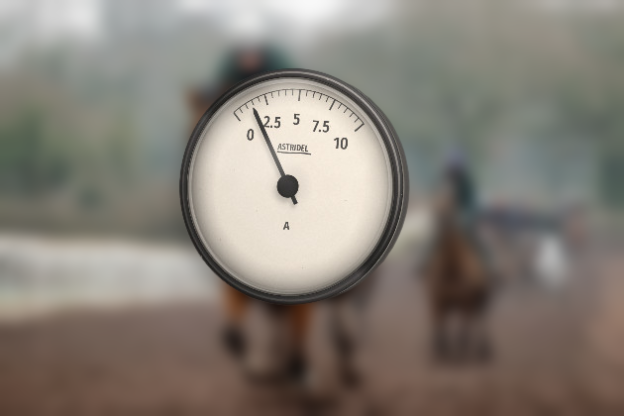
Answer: 1.5 A
